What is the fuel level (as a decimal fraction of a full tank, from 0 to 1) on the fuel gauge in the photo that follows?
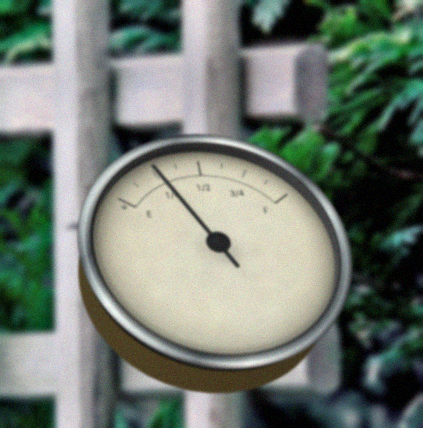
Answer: 0.25
